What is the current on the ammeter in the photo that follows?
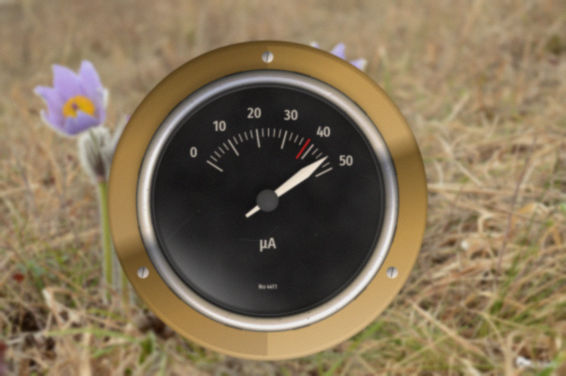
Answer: 46 µA
